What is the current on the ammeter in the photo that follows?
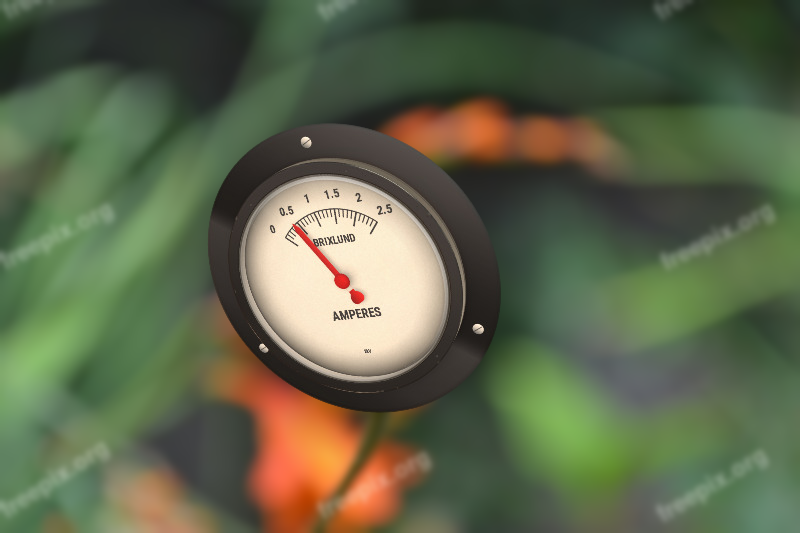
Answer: 0.5 A
